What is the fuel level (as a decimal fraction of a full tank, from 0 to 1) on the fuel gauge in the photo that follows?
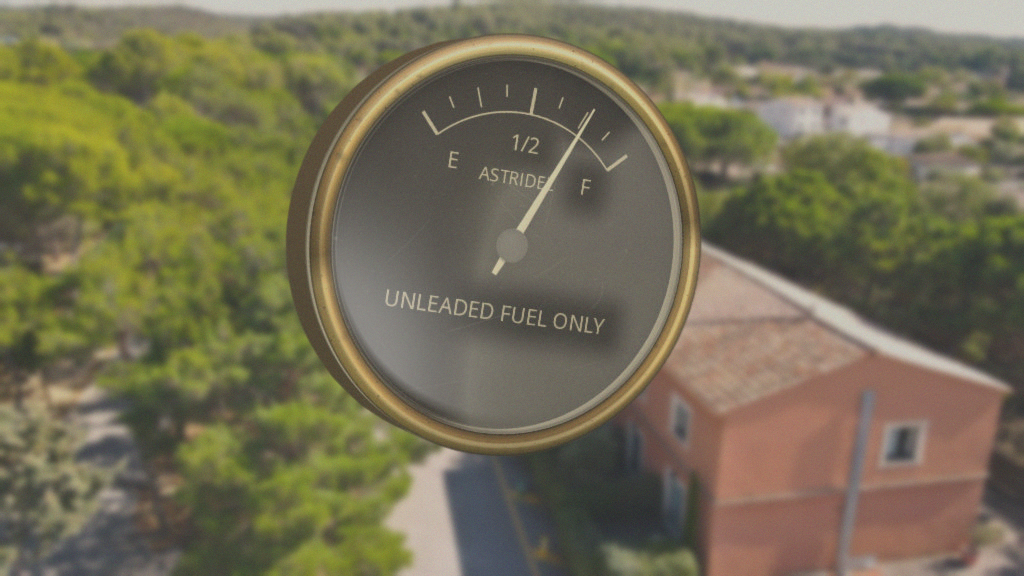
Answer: 0.75
